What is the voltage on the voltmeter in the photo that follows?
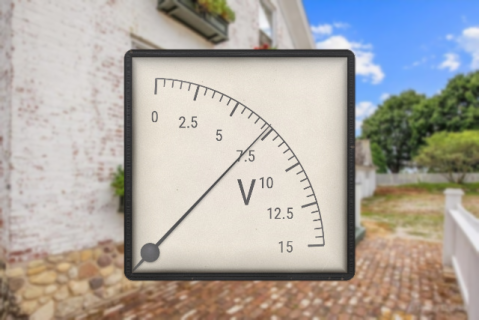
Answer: 7.25 V
